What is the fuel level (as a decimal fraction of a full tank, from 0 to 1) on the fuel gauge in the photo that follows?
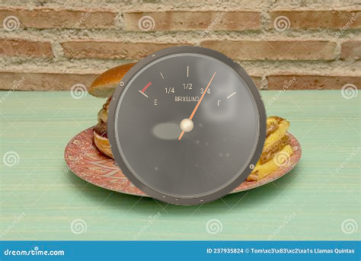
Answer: 0.75
